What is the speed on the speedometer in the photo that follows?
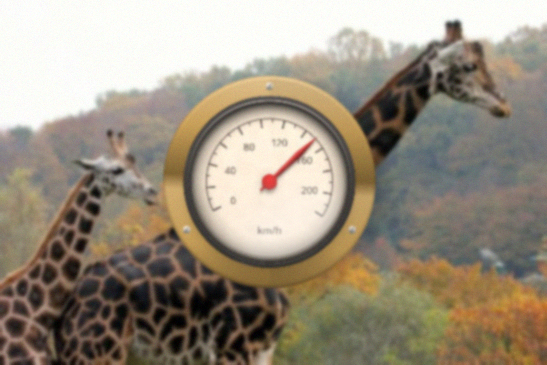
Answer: 150 km/h
